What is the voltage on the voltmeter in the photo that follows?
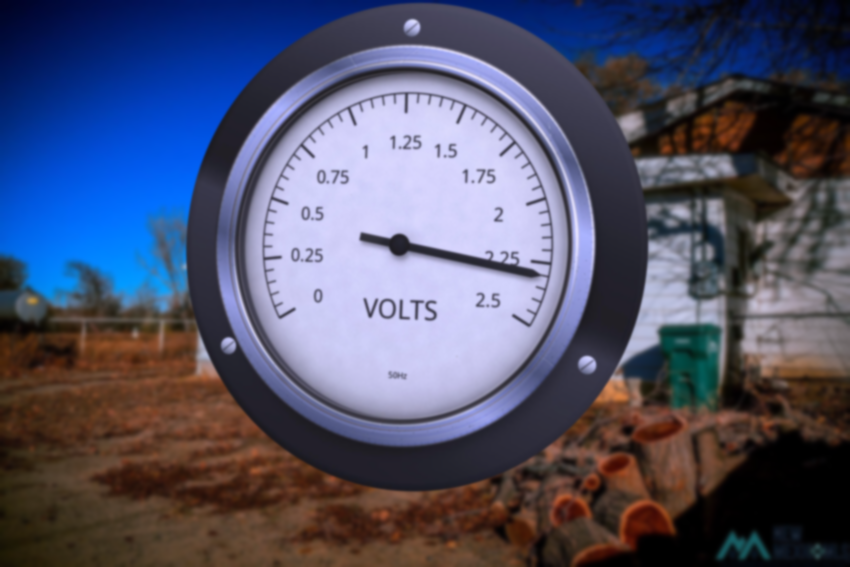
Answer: 2.3 V
